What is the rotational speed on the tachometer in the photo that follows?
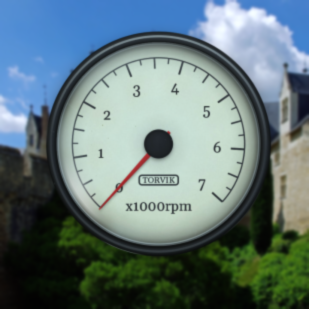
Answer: 0 rpm
